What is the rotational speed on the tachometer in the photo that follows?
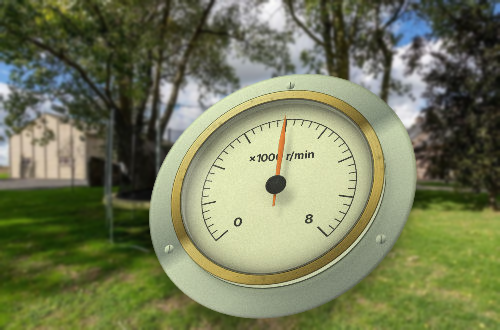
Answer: 4000 rpm
